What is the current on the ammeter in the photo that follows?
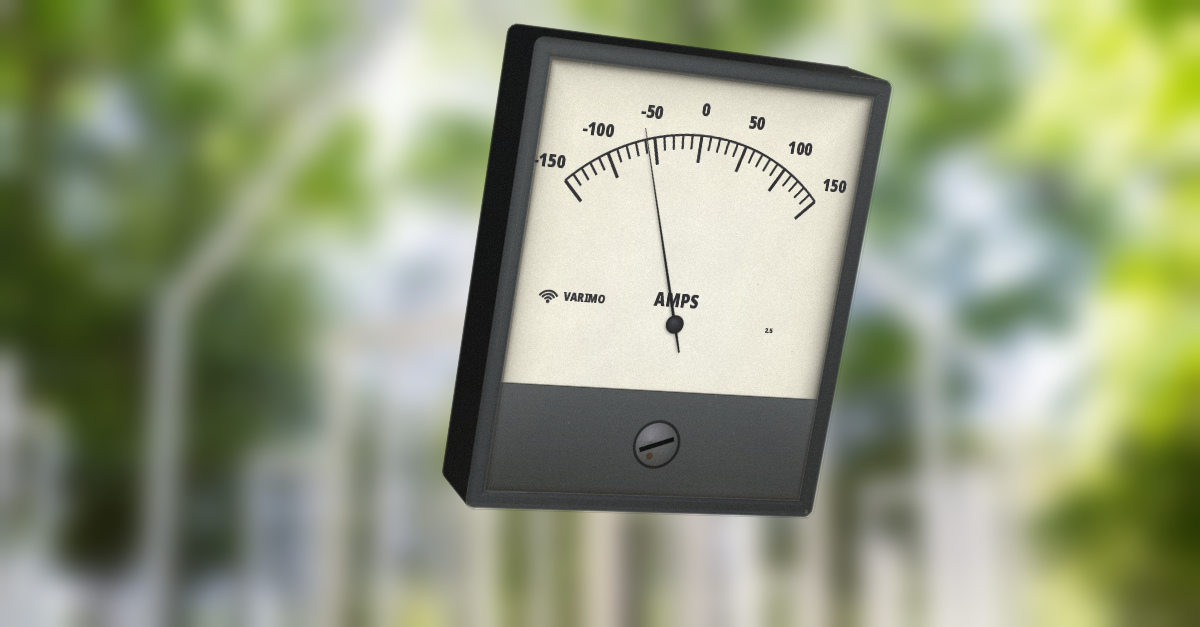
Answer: -60 A
